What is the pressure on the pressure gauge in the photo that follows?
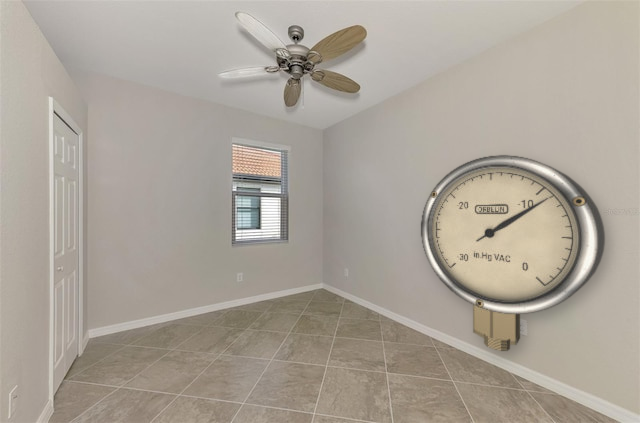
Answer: -9 inHg
